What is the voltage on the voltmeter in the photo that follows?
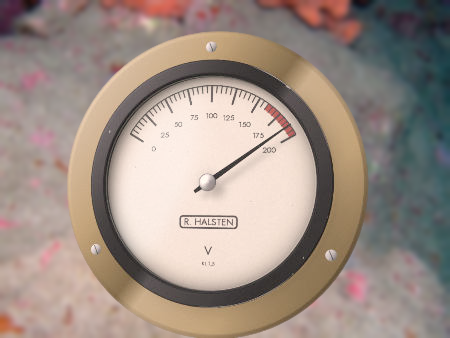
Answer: 190 V
